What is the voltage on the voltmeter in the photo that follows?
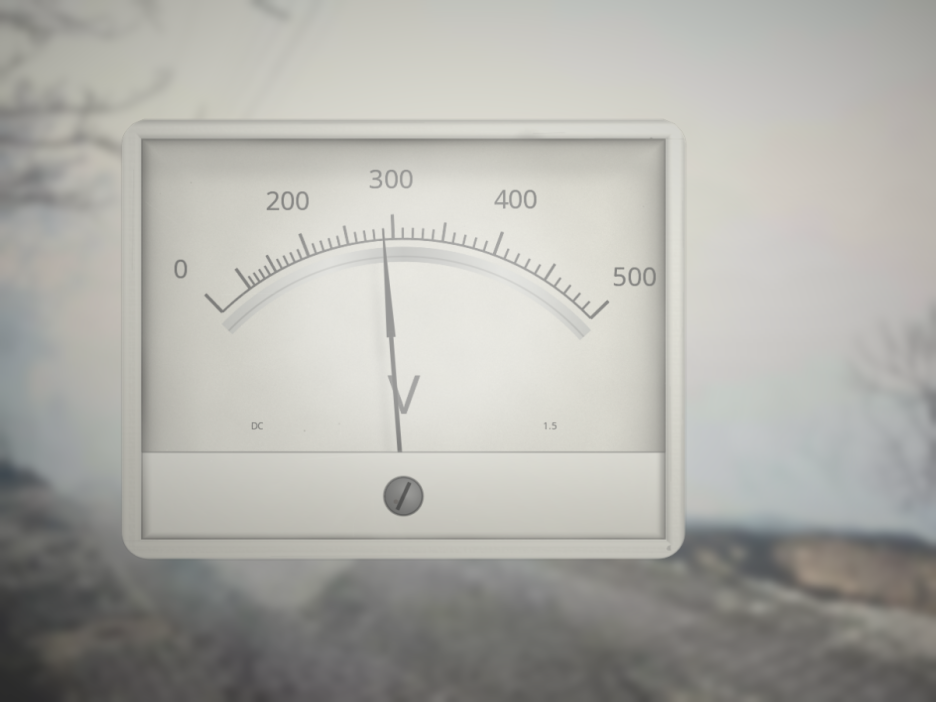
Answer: 290 V
